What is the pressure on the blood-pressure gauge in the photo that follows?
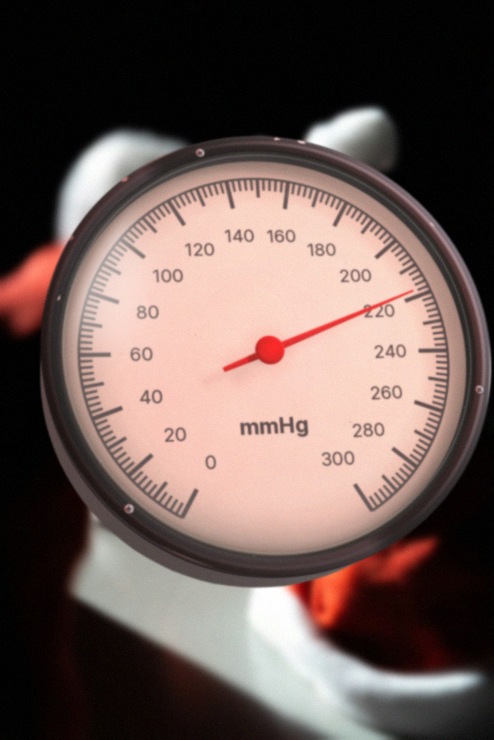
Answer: 218 mmHg
